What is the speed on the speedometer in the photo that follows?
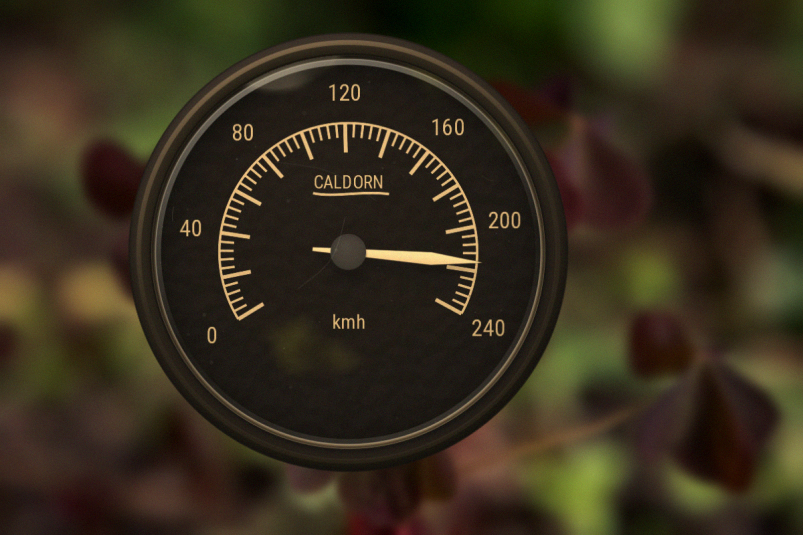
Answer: 216 km/h
